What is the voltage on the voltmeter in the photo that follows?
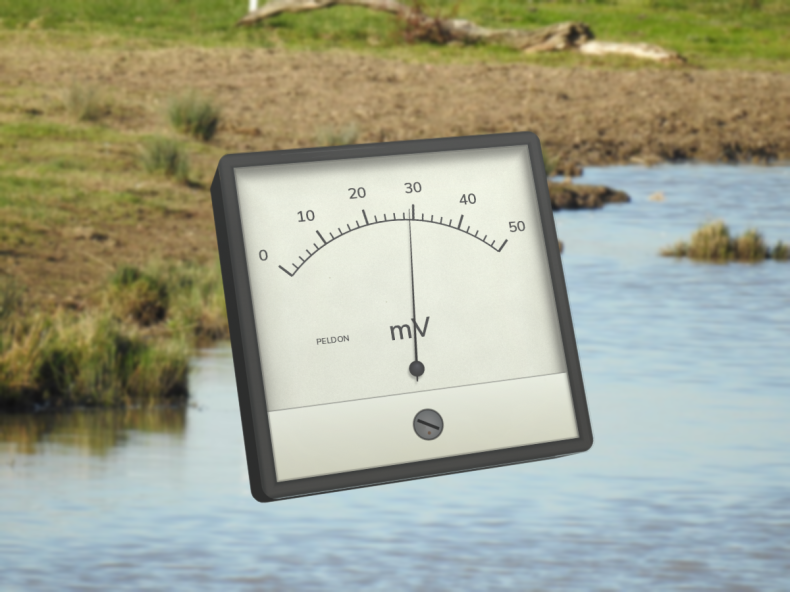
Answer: 29 mV
